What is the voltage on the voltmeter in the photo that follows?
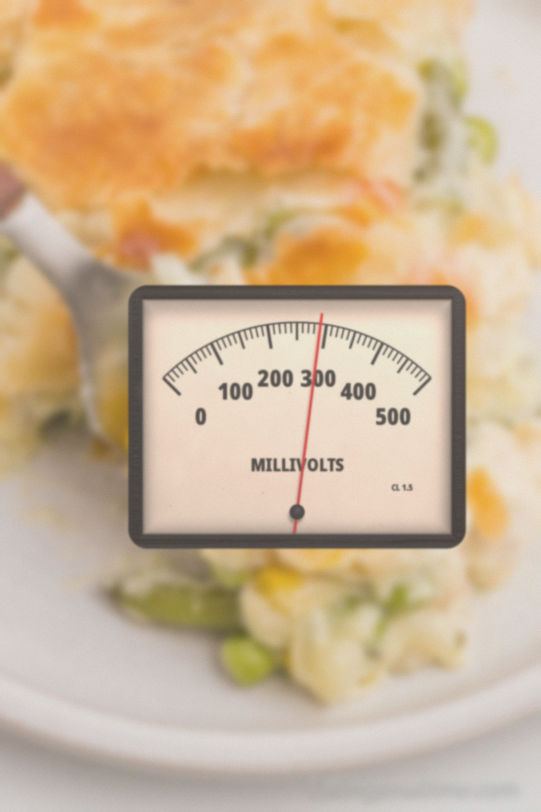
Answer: 290 mV
